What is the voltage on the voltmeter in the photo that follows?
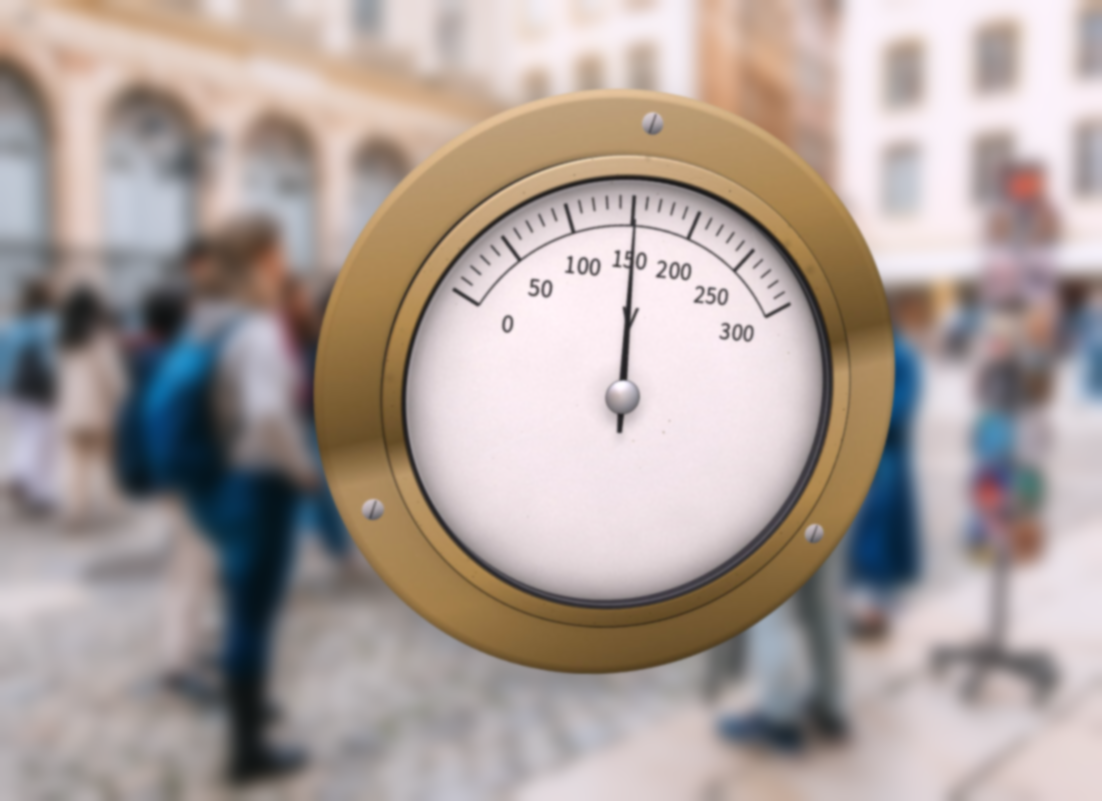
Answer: 150 V
